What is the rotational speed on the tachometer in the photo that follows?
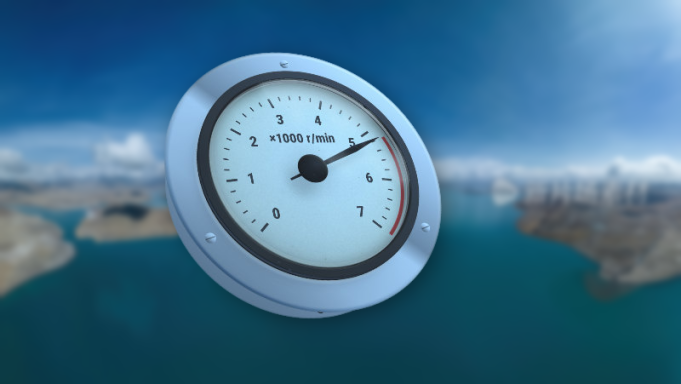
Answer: 5200 rpm
